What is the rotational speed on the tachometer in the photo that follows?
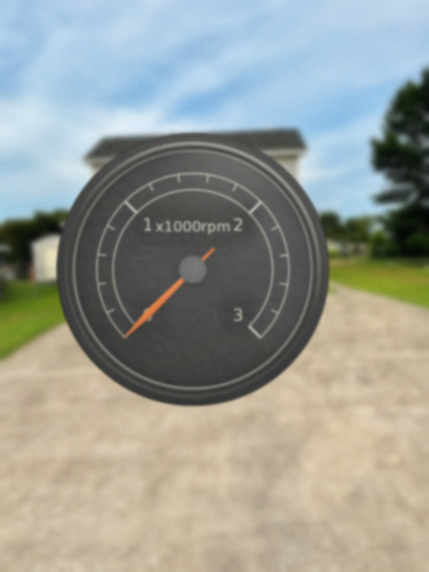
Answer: 0 rpm
